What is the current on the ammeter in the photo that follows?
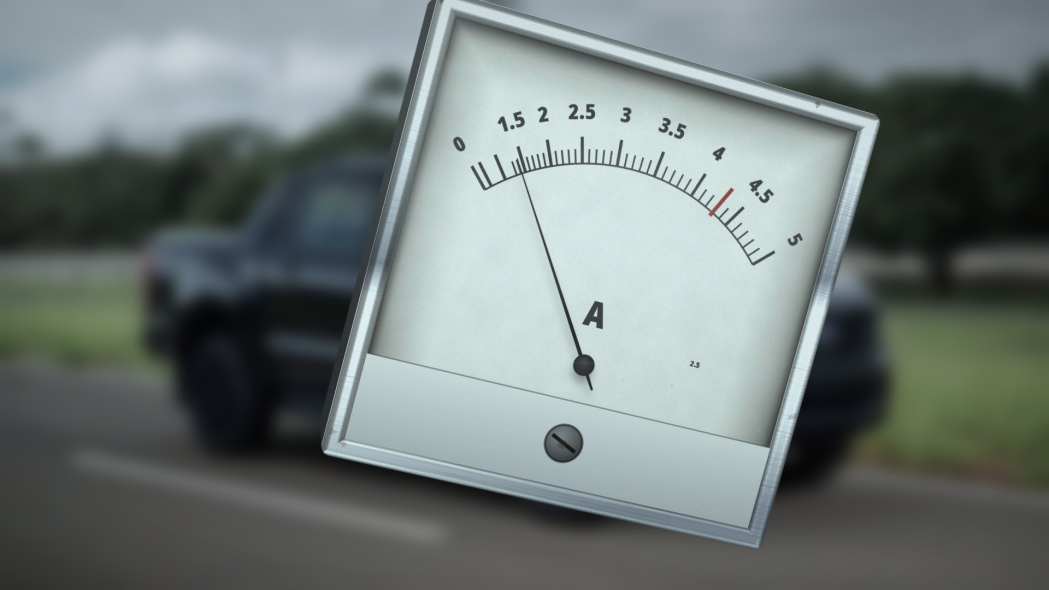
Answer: 1.4 A
